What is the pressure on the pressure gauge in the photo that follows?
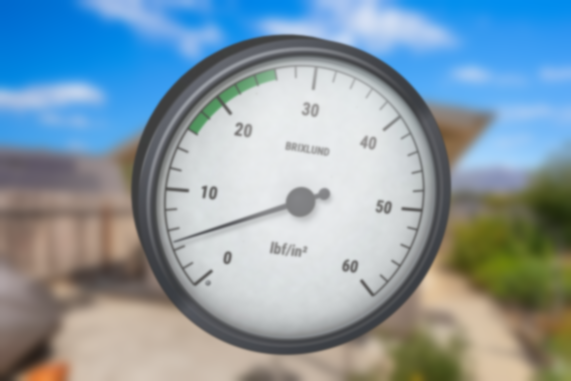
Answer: 5 psi
